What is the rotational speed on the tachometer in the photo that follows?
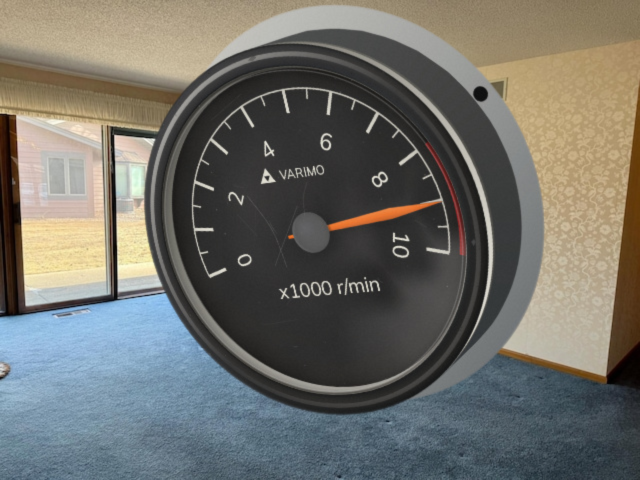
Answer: 9000 rpm
